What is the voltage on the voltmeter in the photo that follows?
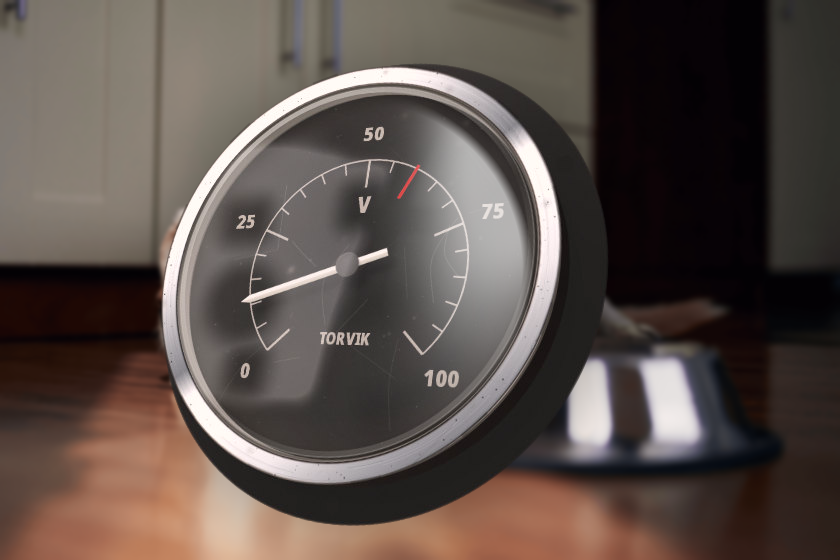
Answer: 10 V
